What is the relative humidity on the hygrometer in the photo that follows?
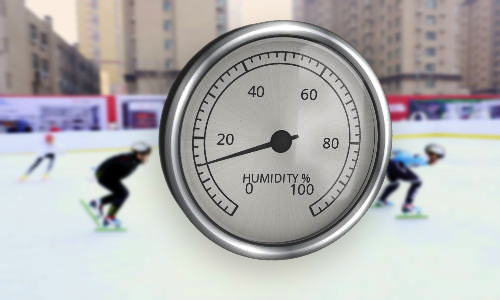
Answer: 14 %
